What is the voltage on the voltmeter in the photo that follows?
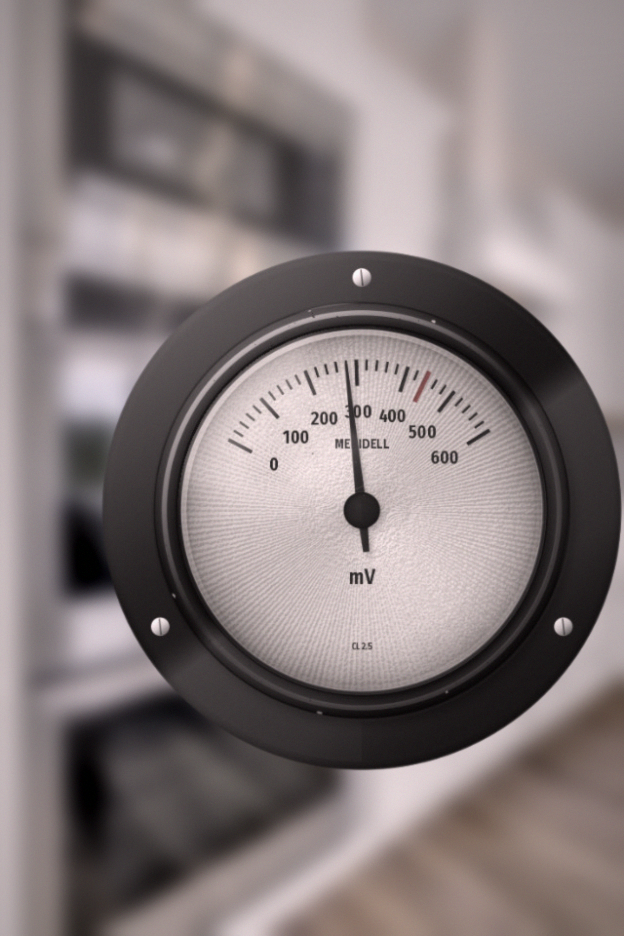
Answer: 280 mV
